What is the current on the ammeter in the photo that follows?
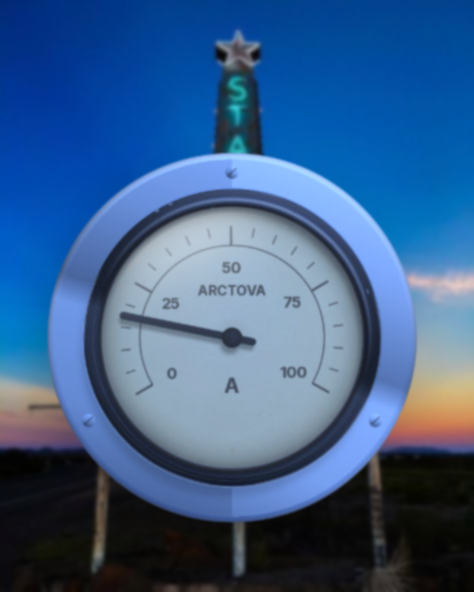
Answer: 17.5 A
